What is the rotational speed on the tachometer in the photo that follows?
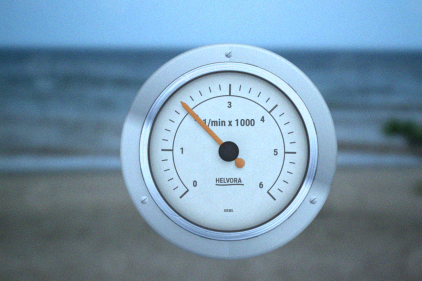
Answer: 2000 rpm
